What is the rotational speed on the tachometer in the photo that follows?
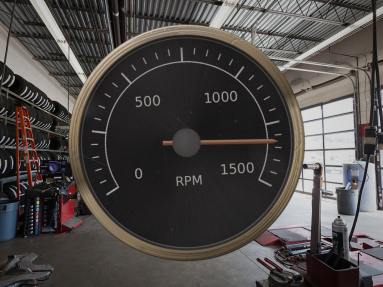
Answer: 1325 rpm
